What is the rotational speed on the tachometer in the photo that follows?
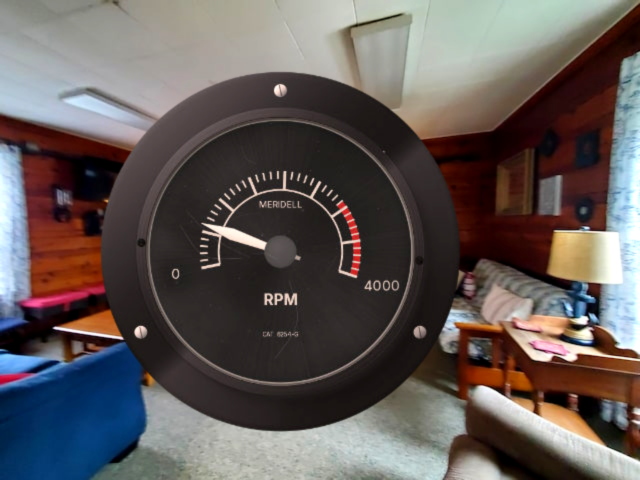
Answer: 600 rpm
